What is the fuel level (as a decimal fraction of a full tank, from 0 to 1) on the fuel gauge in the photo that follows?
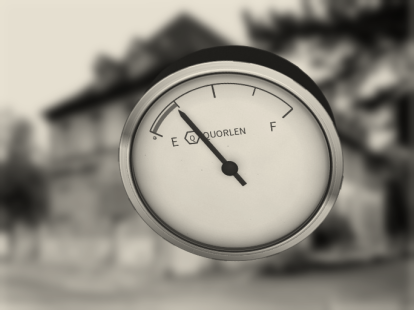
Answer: 0.25
